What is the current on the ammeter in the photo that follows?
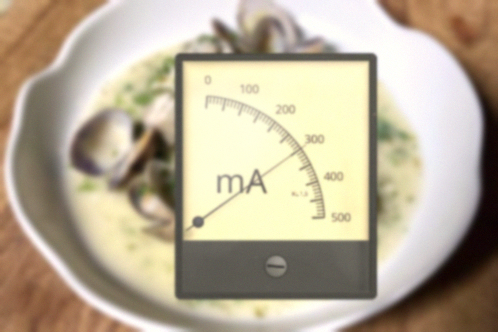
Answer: 300 mA
